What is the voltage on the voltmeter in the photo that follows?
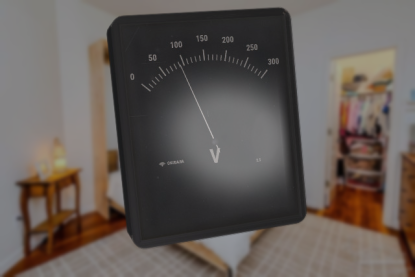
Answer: 90 V
